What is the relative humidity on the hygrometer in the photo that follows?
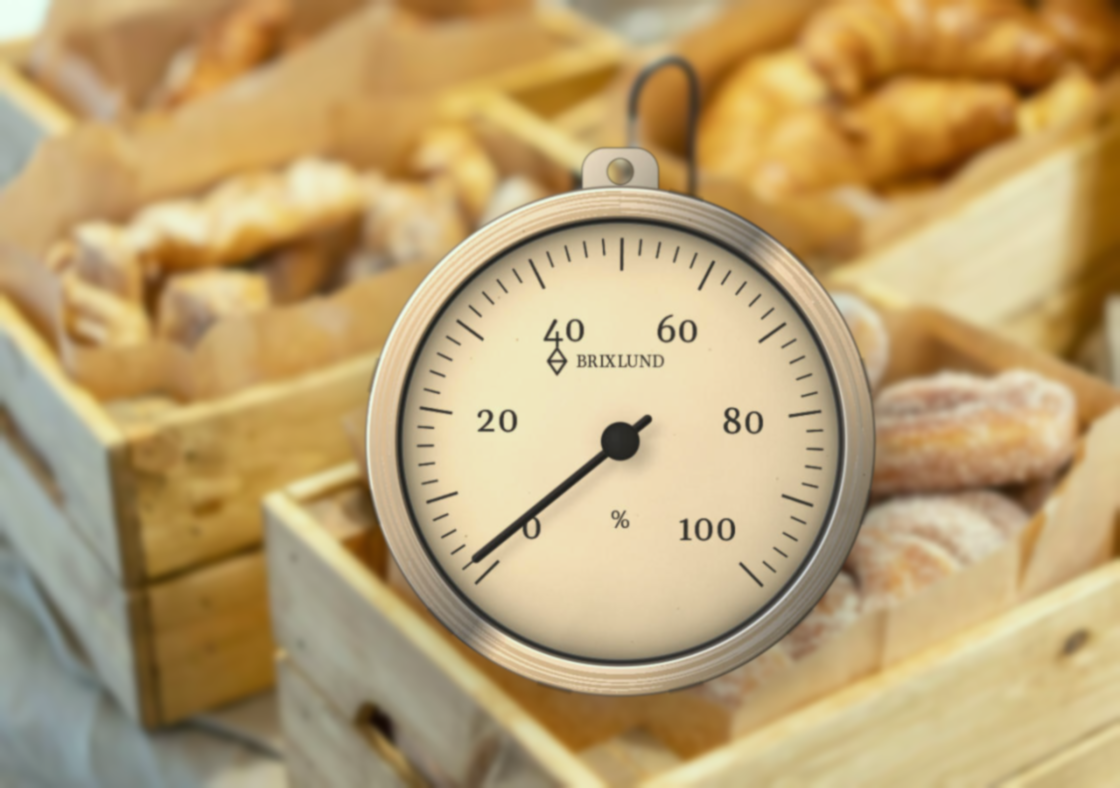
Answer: 2 %
